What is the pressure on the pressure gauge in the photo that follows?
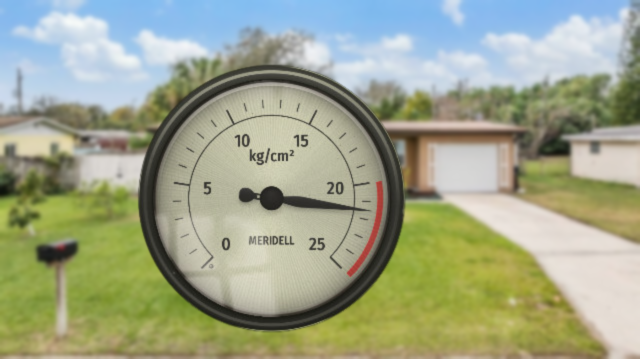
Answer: 21.5 kg/cm²
